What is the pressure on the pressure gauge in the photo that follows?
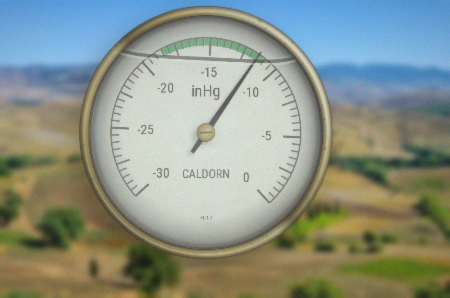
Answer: -11.5 inHg
